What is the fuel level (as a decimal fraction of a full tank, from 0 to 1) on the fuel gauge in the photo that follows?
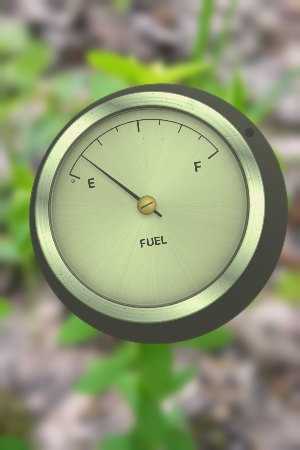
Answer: 0.125
